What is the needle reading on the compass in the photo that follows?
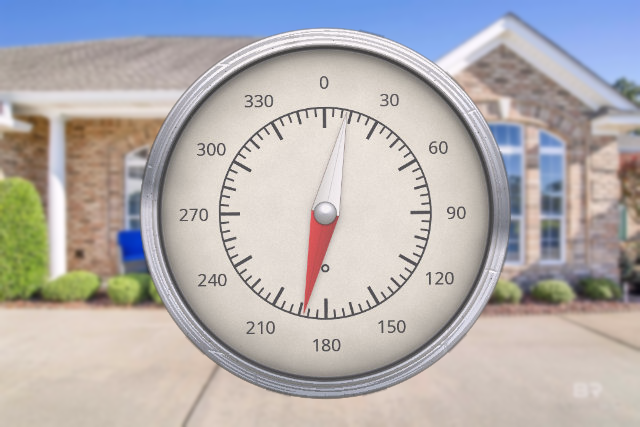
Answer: 192.5 °
